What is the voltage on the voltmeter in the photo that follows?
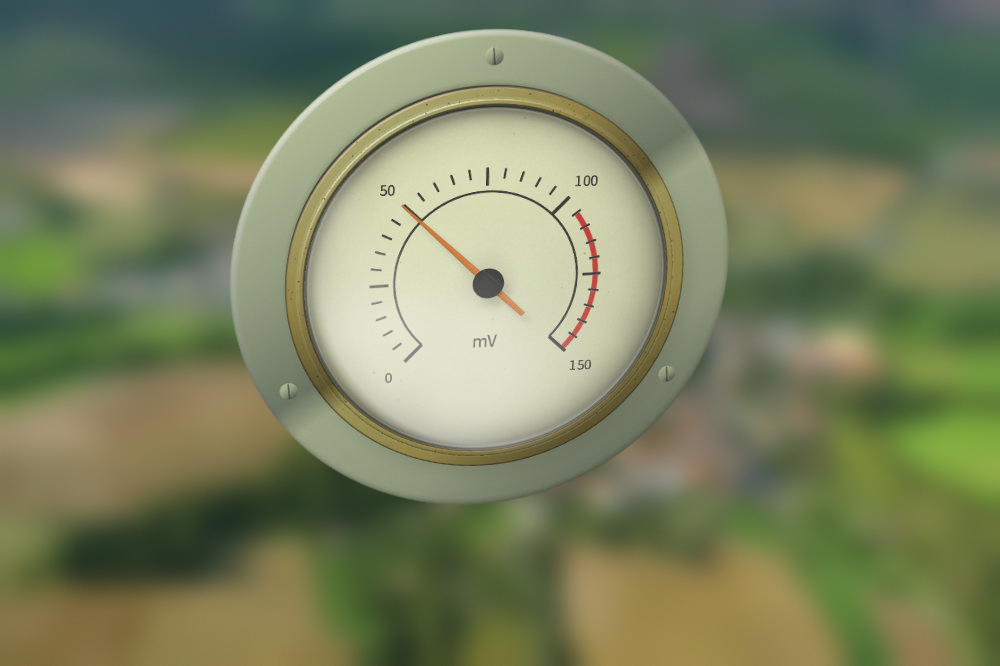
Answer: 50 mV
